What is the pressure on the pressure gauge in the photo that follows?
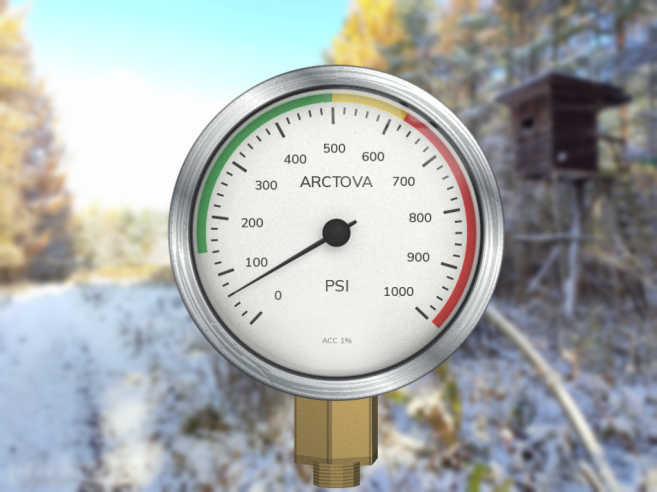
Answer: 60 psi
